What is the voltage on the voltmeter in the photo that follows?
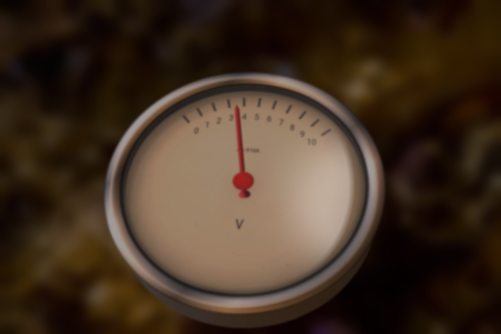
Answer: 3.5 V
